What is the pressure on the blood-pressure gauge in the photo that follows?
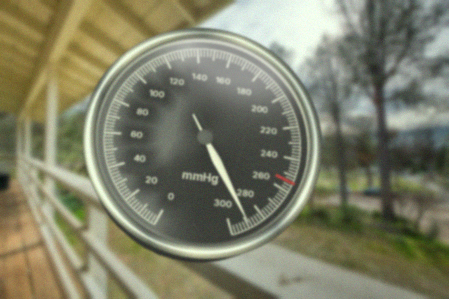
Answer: 290 mmHg
